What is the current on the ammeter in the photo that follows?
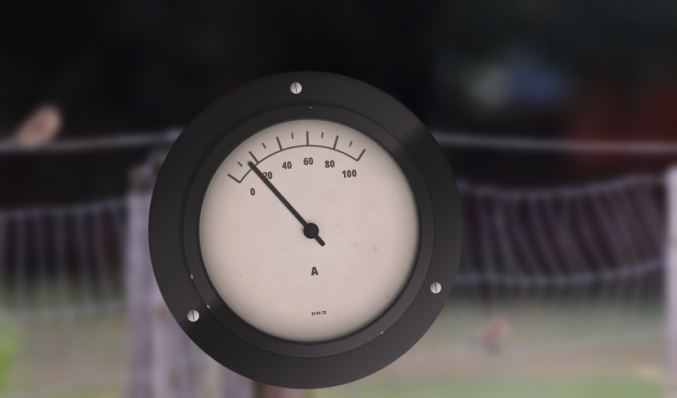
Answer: 15 A
